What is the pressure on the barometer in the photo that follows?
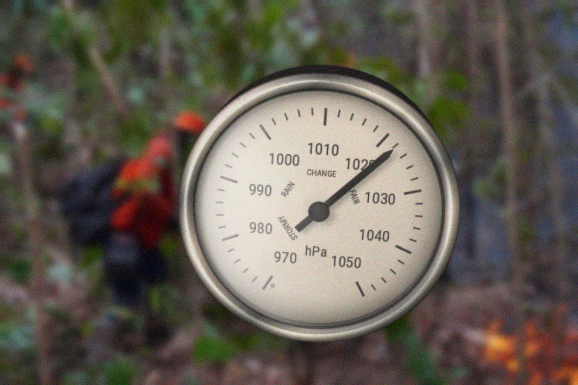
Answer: 1022 hPa
